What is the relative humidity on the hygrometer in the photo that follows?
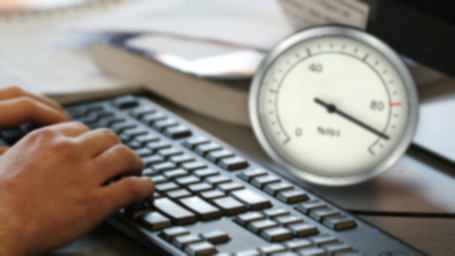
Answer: 92 %
